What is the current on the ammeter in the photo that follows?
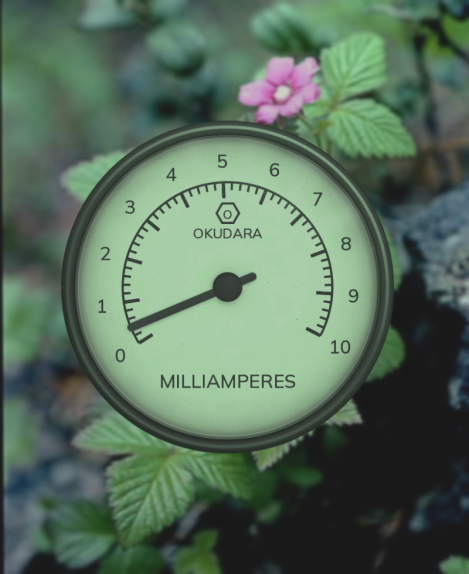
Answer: 0.4 mA
